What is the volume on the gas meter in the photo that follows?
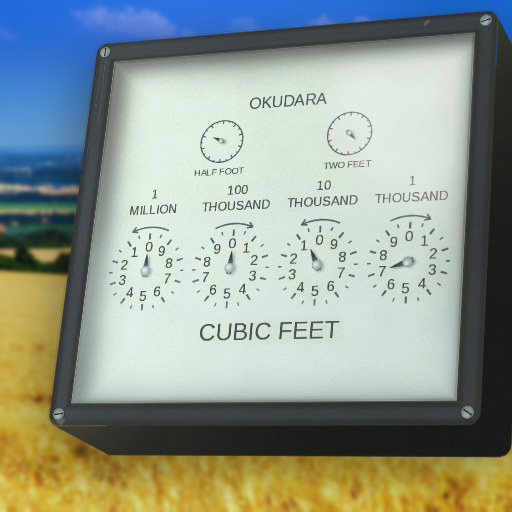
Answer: 700 ft³
